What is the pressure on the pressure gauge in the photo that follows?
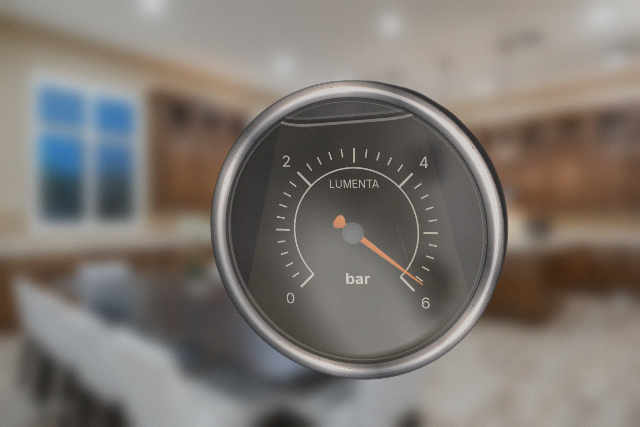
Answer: 5.8 bar
